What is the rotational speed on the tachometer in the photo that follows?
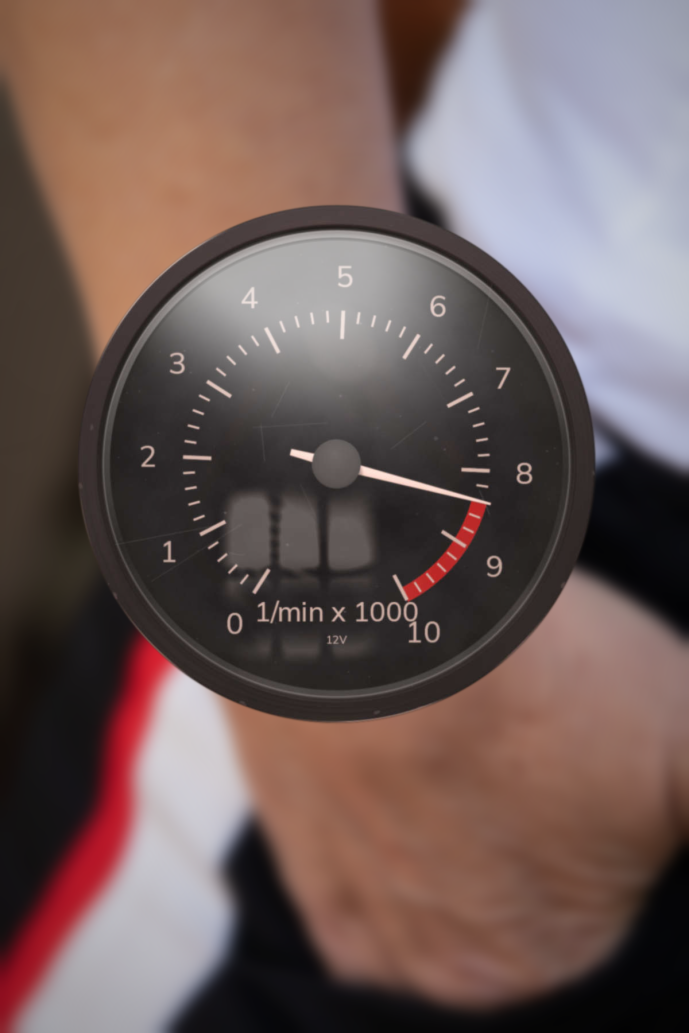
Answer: 8400 rpm
